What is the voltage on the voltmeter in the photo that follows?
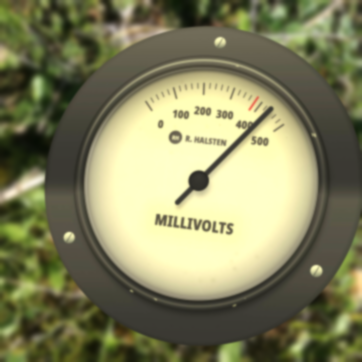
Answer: 440 mV
